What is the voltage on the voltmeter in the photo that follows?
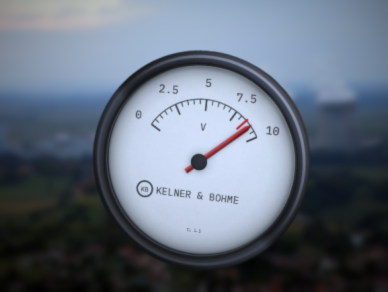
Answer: 9 V
